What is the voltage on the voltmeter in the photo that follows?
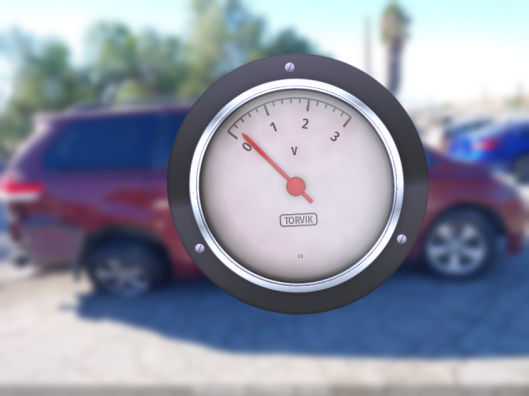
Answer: 0.2 V
